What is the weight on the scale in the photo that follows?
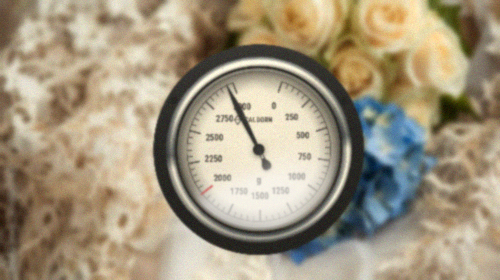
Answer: 2950 g
